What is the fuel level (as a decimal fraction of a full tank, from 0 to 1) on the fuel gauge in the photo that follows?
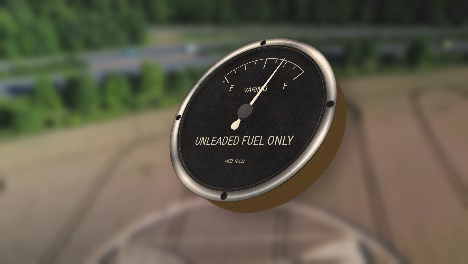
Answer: 0.75
